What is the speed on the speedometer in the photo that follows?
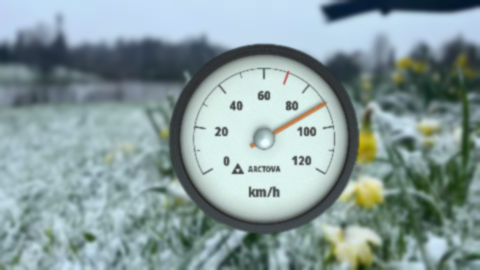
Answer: 90 km/h
